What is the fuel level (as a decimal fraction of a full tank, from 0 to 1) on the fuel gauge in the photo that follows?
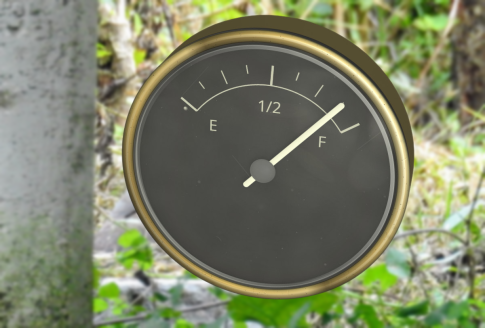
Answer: 0.875
